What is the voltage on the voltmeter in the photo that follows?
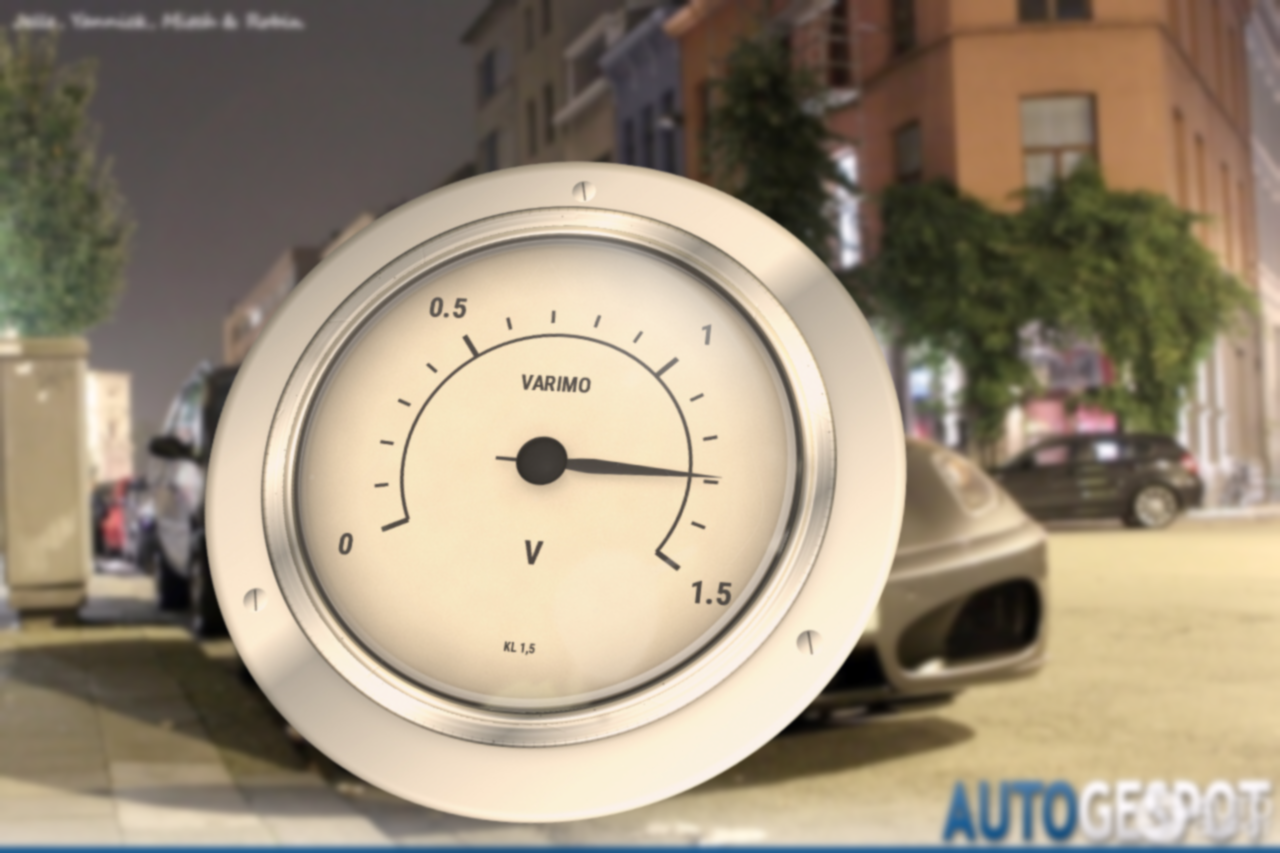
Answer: 1.3 V
